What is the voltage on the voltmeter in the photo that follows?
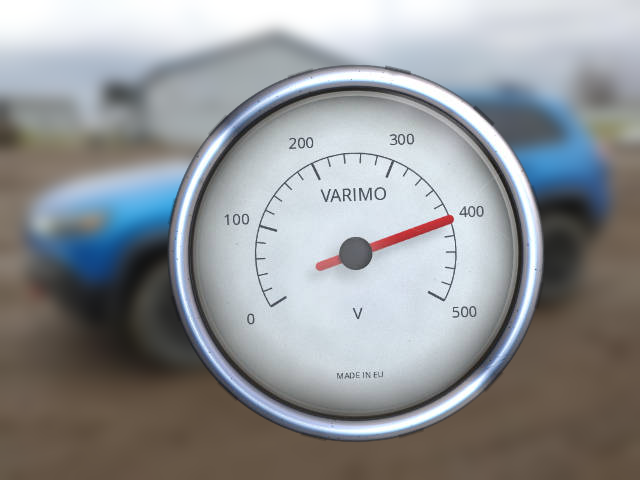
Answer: 400 V
